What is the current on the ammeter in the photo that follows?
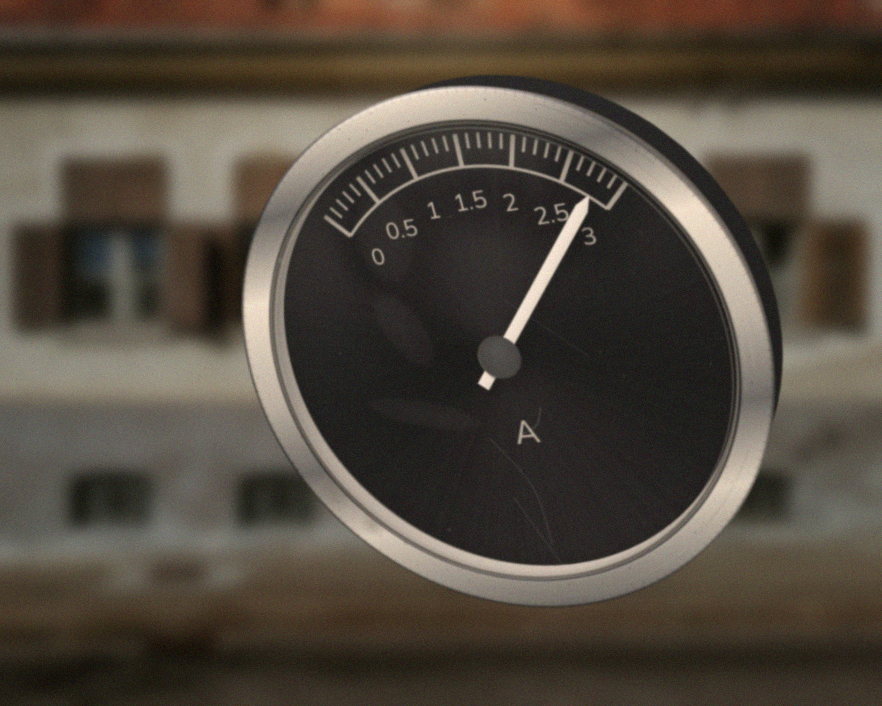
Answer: 2.8 A
